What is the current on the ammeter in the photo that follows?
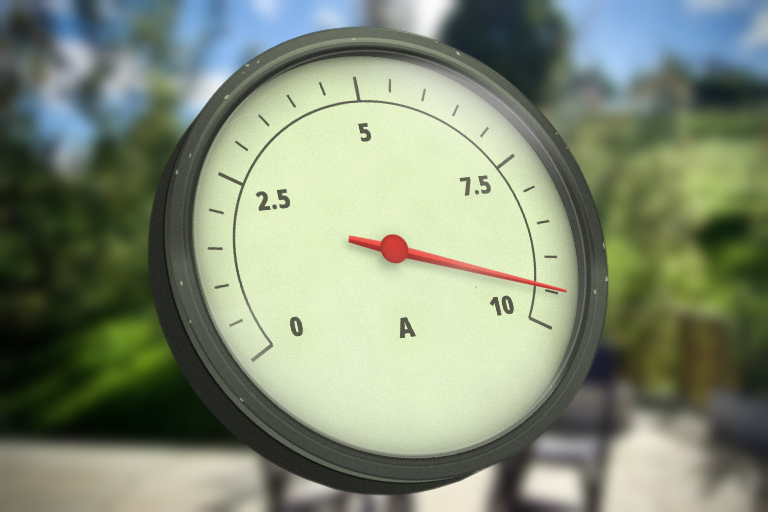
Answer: 9.5 A
